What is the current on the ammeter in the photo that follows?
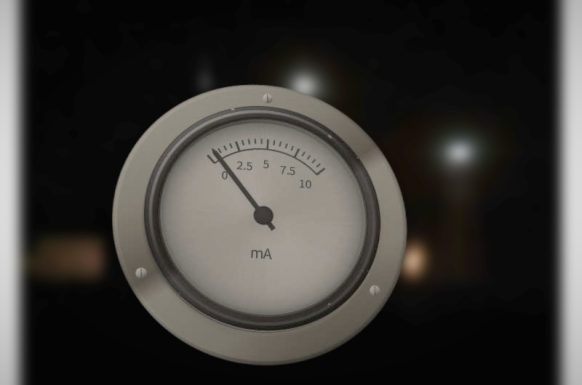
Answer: 0.5 mA
